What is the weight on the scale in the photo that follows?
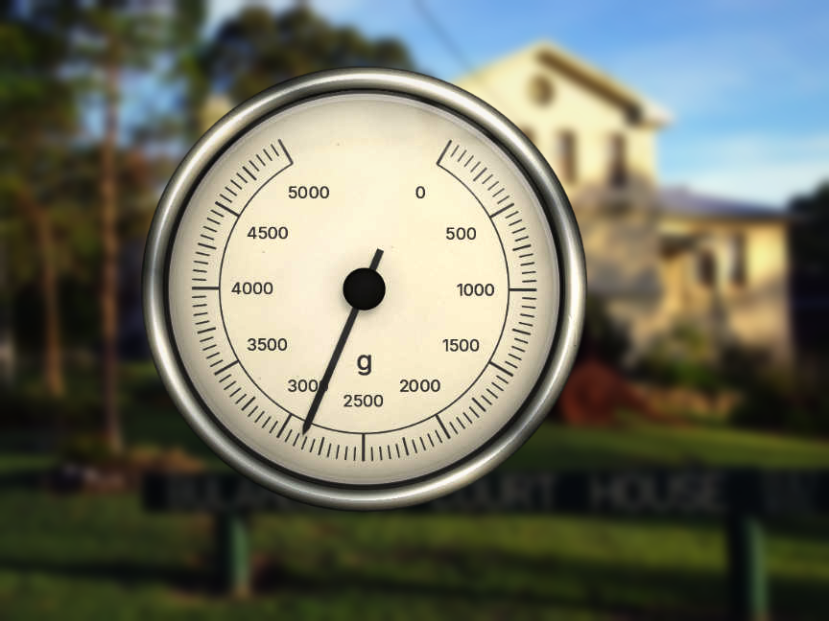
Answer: 2875 g
